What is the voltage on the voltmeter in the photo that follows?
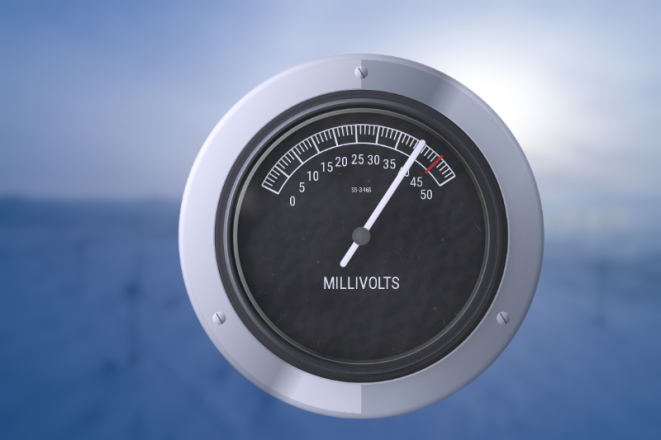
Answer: 40 mV
